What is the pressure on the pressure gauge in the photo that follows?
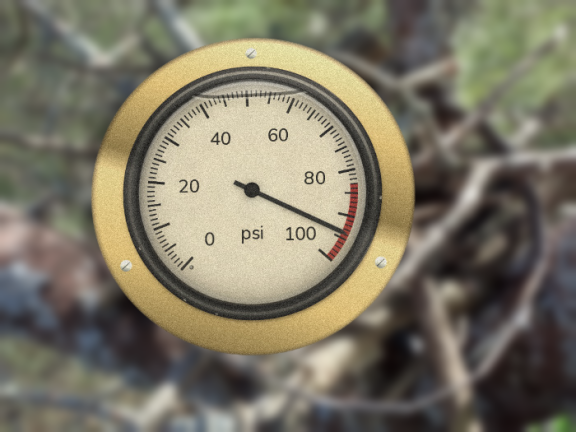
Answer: 94 psi
